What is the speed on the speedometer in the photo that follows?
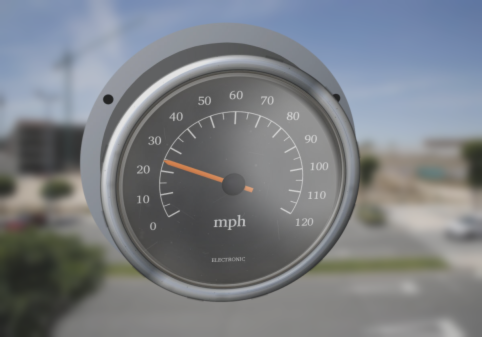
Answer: 25 mph
